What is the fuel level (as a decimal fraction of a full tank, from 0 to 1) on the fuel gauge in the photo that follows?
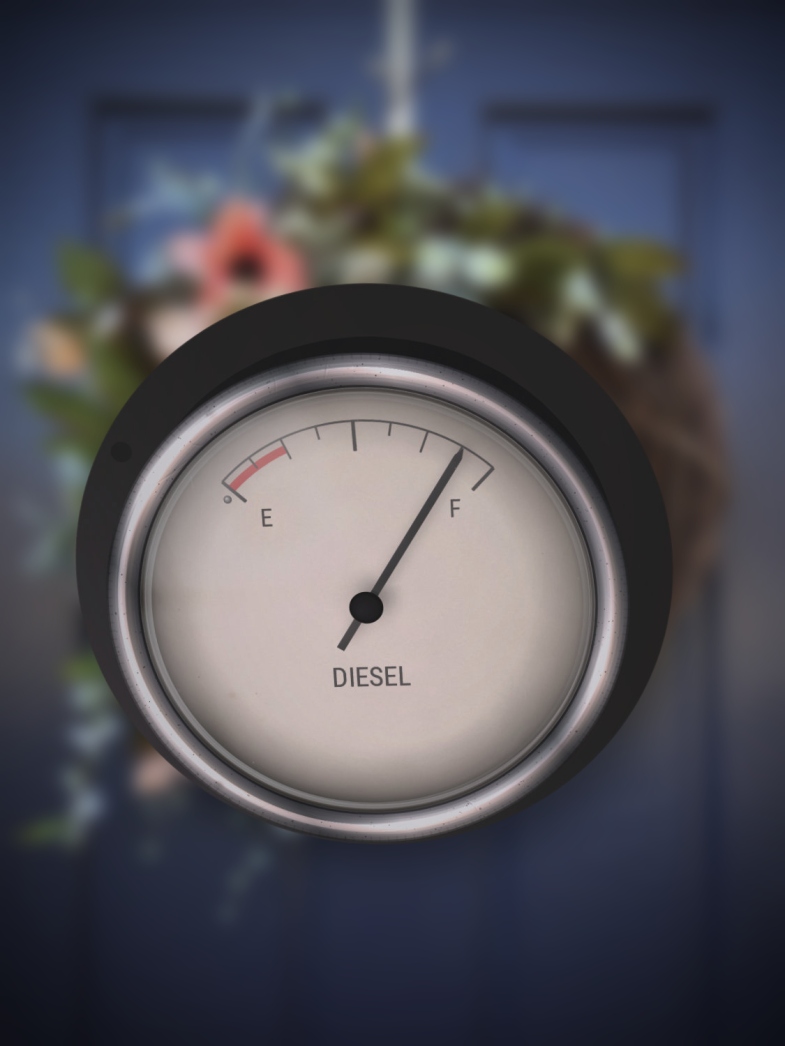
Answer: 0.875
